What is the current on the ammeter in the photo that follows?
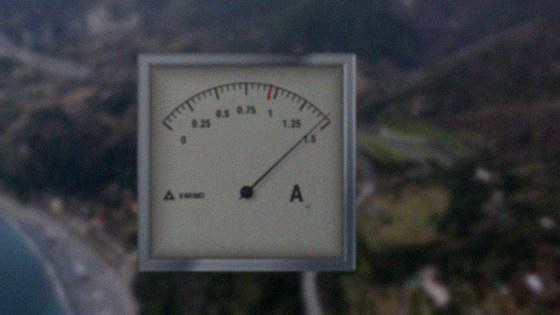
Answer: 1.45 A
